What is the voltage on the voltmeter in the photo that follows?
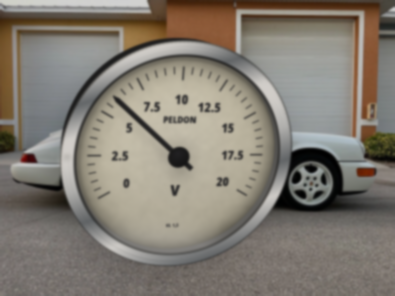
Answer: 6 V
